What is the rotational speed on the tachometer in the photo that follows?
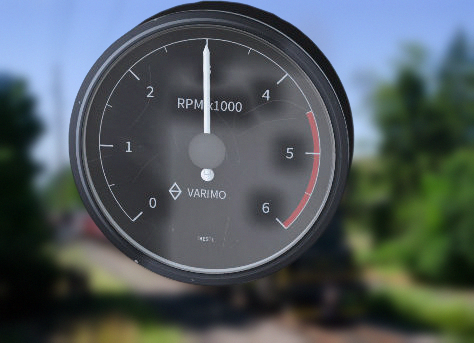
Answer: 3000 rpm
